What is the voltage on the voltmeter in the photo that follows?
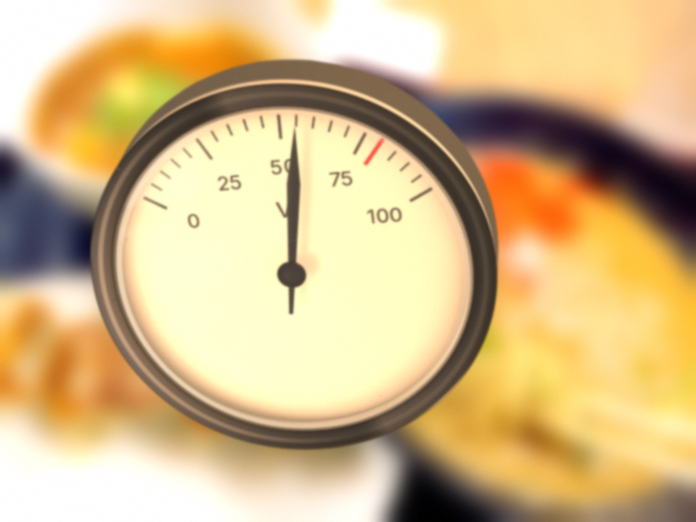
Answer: 55 V
